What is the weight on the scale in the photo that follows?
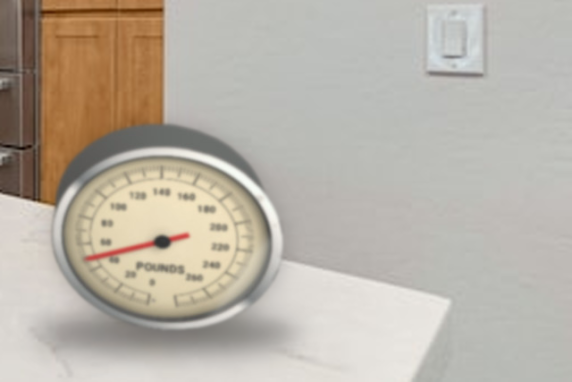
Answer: 50 lb
